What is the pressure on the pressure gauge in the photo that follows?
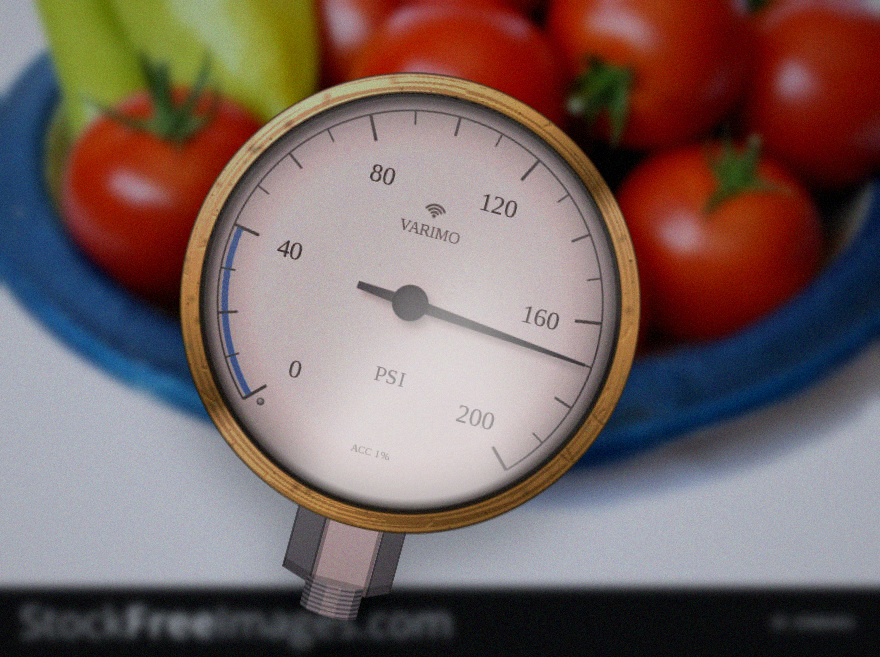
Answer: 170 psi
